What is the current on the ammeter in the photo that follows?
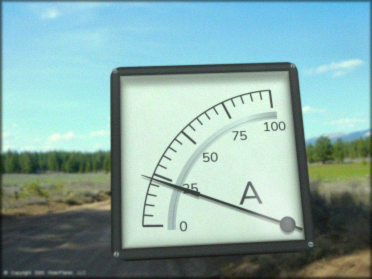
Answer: 22.5 A
